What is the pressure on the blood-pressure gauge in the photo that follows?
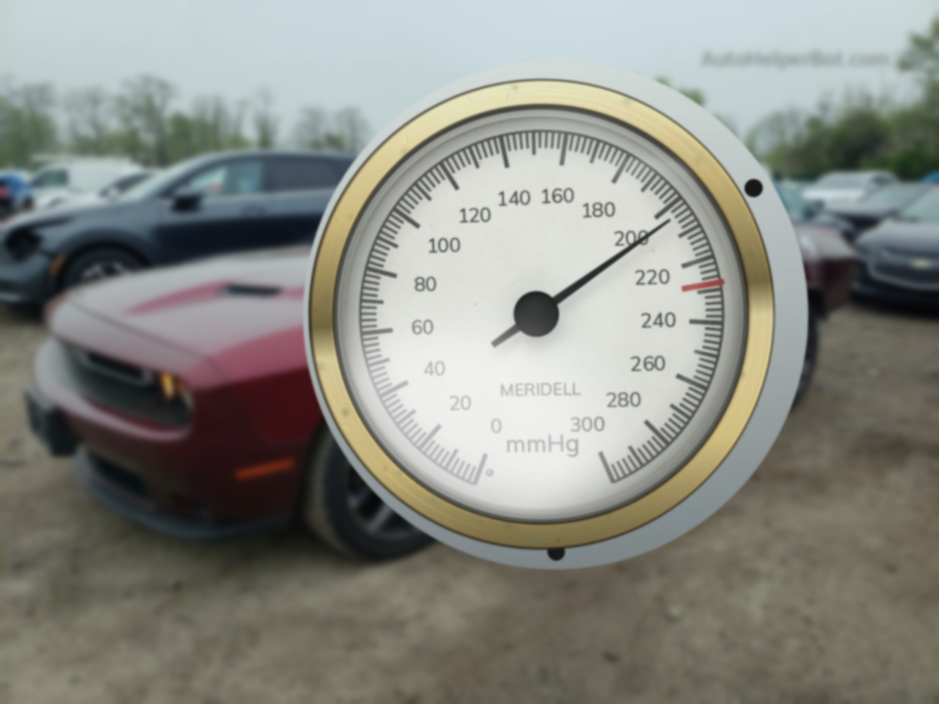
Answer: 204 mmHg
